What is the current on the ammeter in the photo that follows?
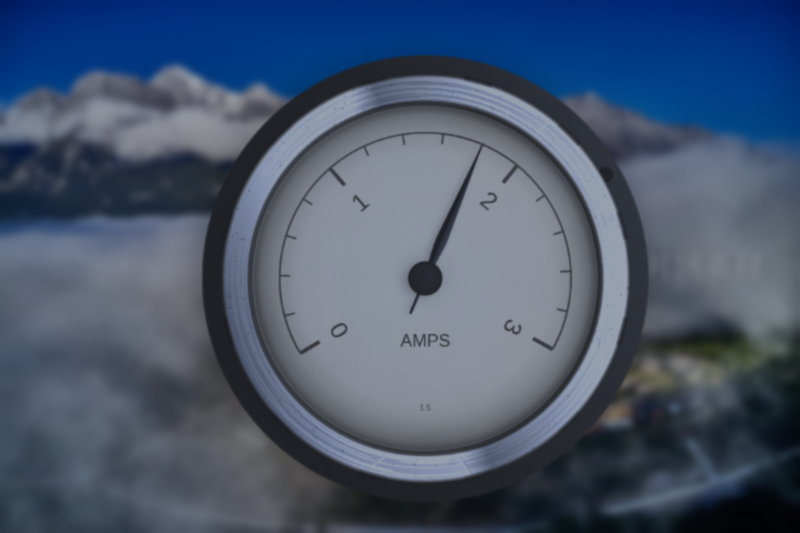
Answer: 1.8 A
